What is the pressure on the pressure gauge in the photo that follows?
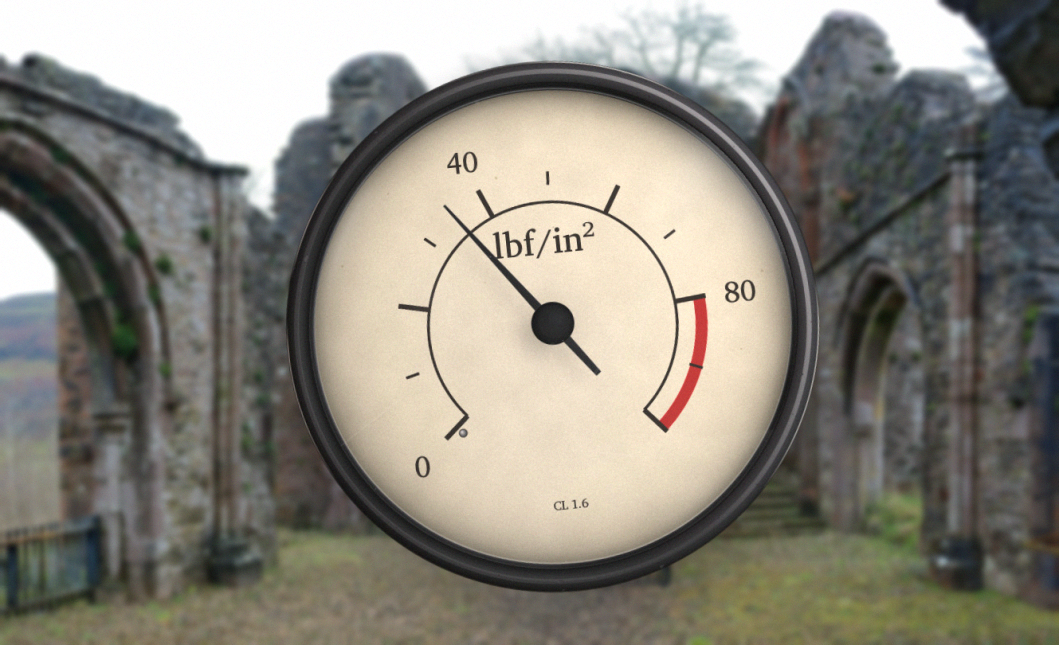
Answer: 35 psi
